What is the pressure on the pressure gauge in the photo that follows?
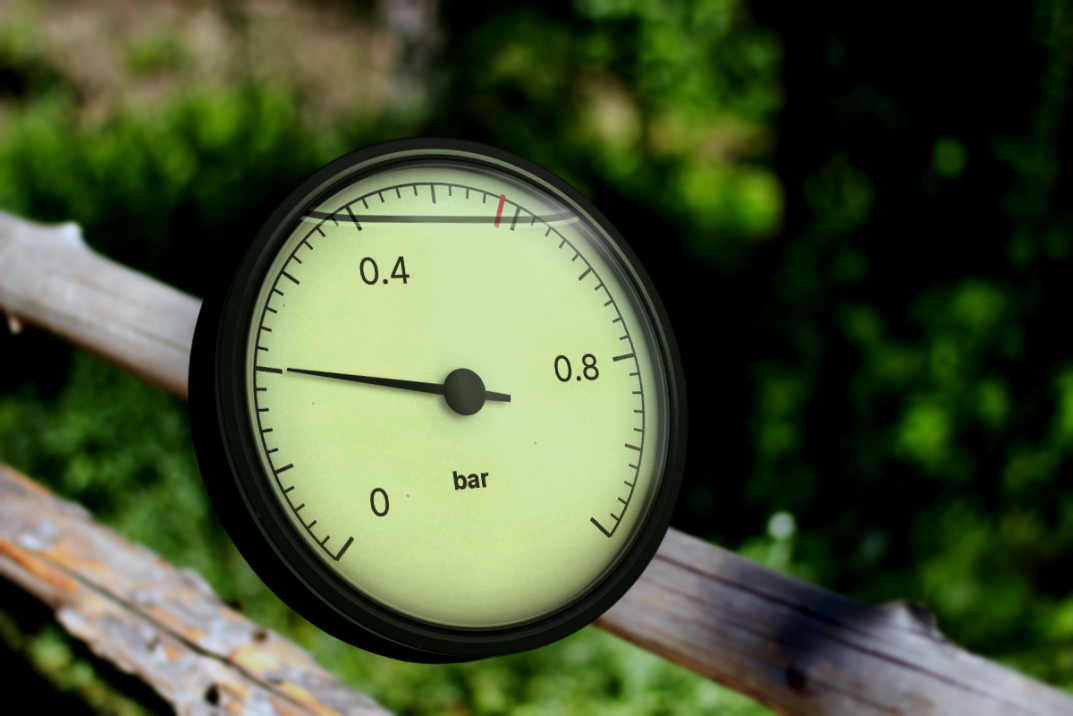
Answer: 0.2 bar
